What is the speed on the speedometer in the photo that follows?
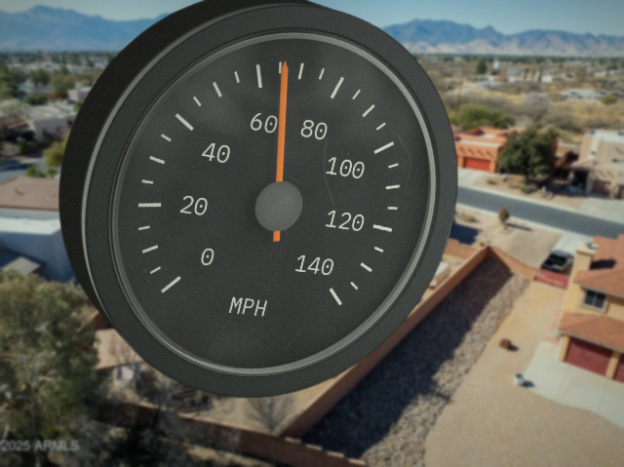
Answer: 65 mph
